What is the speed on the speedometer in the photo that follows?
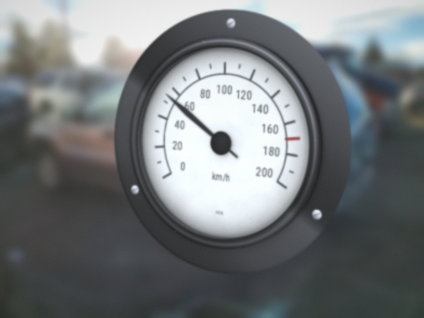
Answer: 55 km/h
